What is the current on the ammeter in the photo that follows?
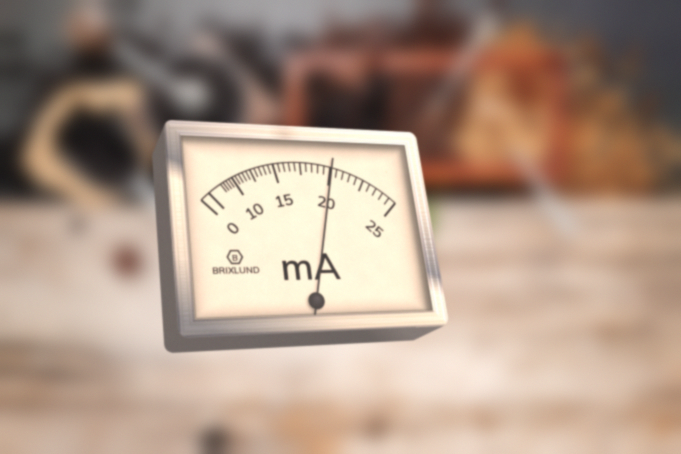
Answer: 20 mA
